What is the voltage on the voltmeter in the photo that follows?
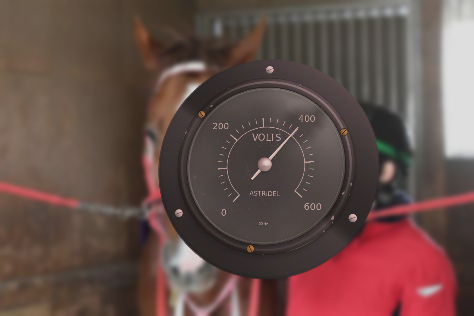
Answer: 400 V
